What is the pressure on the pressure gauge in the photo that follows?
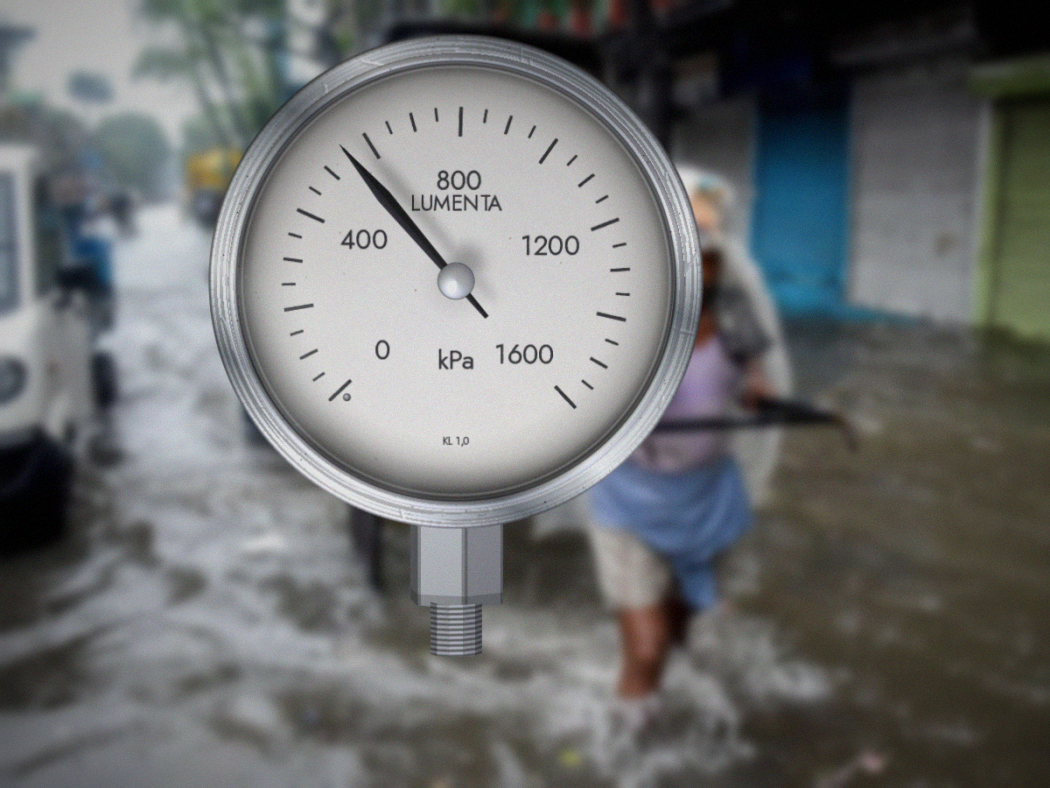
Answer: 550 kPa
